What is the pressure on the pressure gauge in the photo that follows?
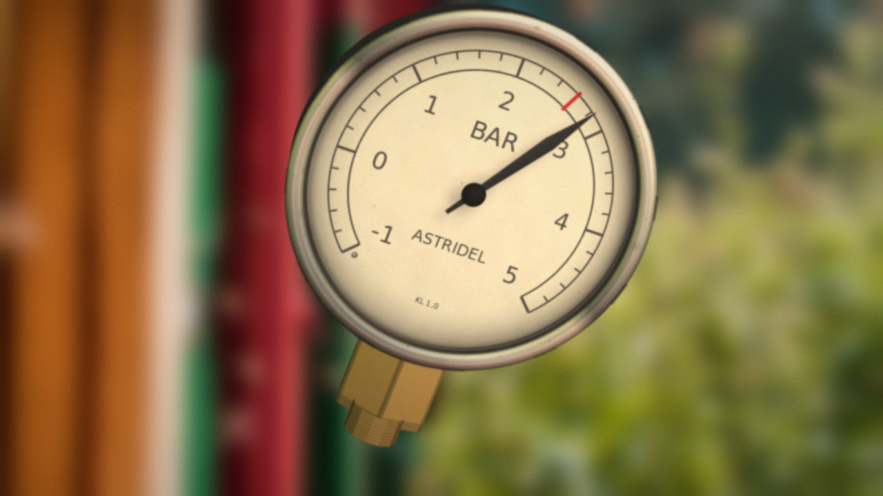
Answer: 2.8 bar
